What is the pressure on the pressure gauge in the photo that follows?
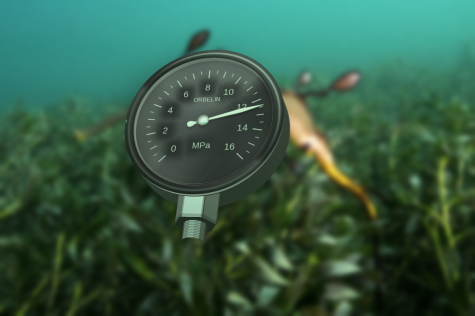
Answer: 12.5 MPa
